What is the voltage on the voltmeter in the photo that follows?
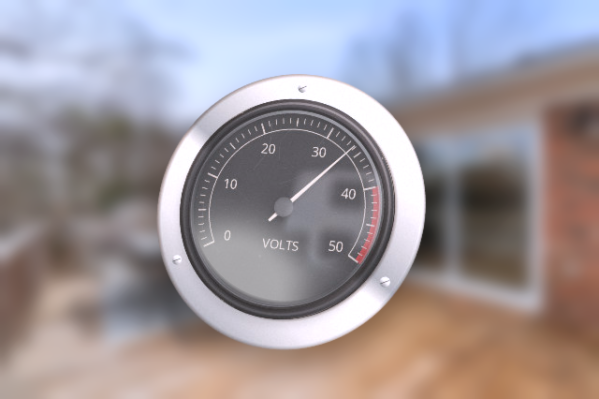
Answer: 34 V
